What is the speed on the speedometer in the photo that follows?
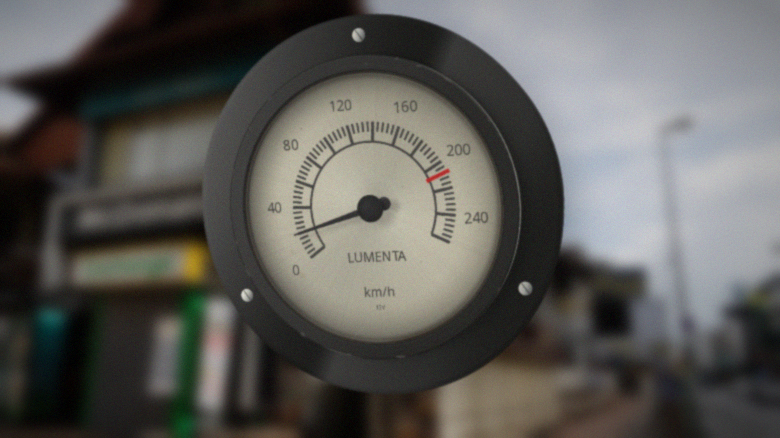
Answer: 20 km/h
